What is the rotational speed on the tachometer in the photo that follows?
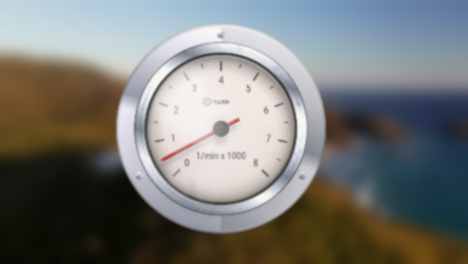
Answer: 500 rpm
